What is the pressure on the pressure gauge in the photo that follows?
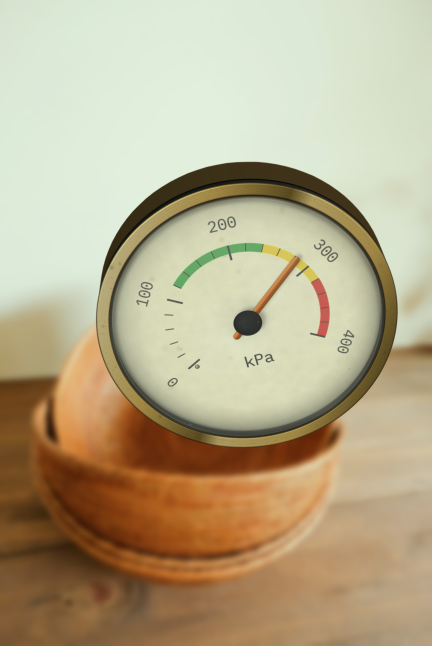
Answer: 280 kPa
